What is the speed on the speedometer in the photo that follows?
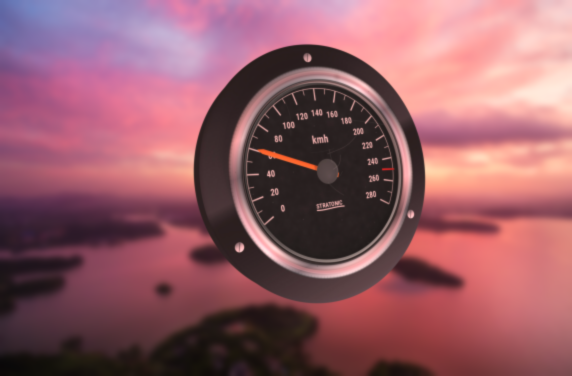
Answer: 60 km/h
